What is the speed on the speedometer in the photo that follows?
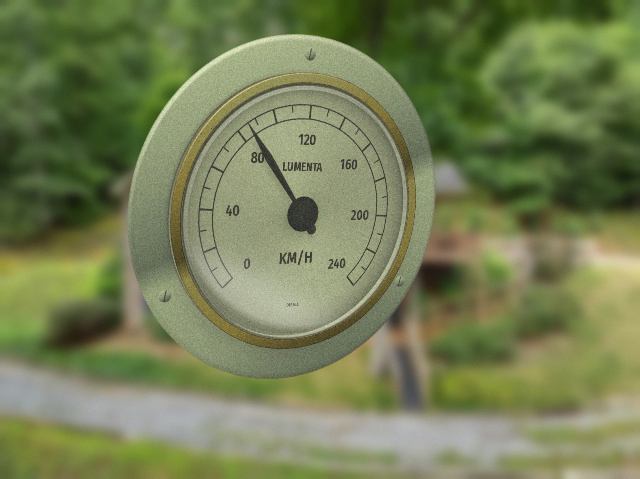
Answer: 85 km/h
